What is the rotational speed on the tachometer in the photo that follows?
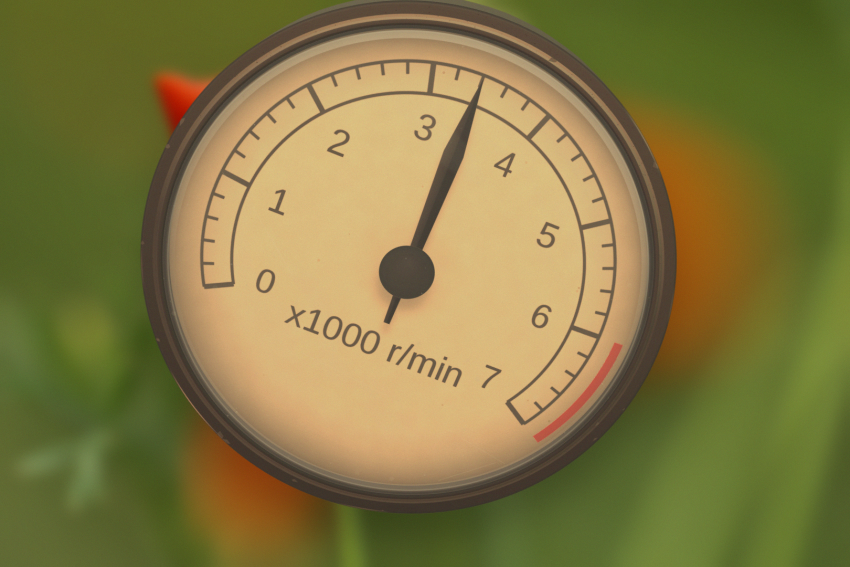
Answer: 3400 rpm
